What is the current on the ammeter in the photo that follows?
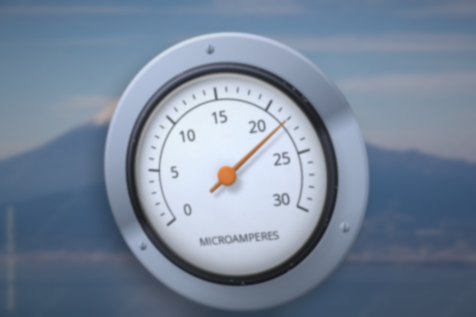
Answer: 22 µA
